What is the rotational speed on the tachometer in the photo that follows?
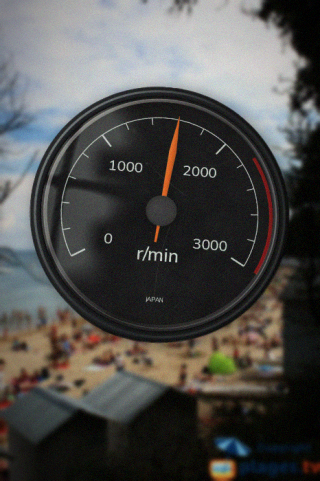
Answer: 1600 rpm
